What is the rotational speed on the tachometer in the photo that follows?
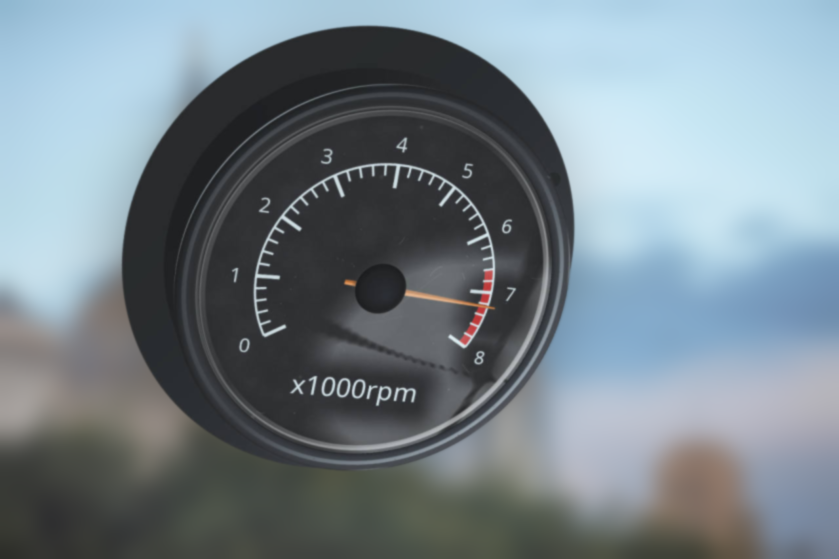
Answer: 7200 rpm
